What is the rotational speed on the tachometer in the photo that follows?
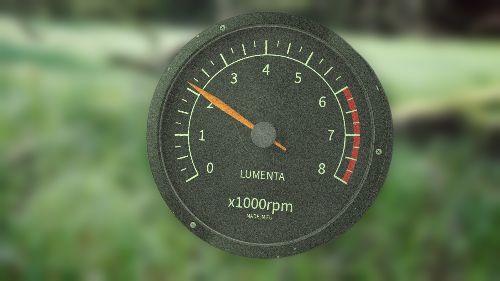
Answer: 2125 rpm
